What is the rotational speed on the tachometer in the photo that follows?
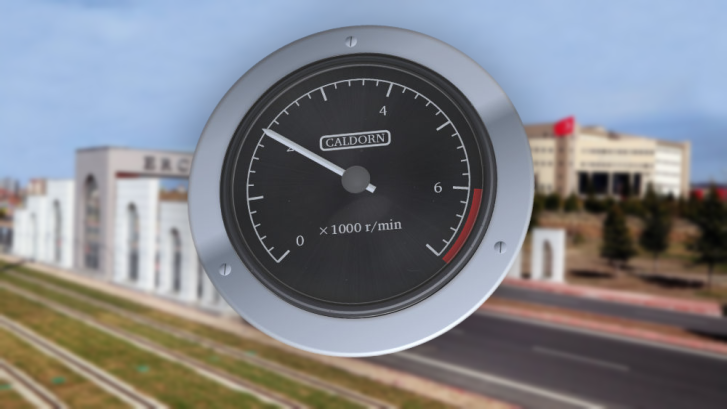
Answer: 2000 rpm
